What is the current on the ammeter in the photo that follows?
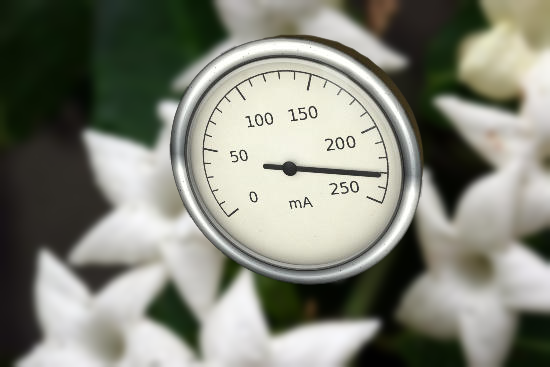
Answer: 230 mA
